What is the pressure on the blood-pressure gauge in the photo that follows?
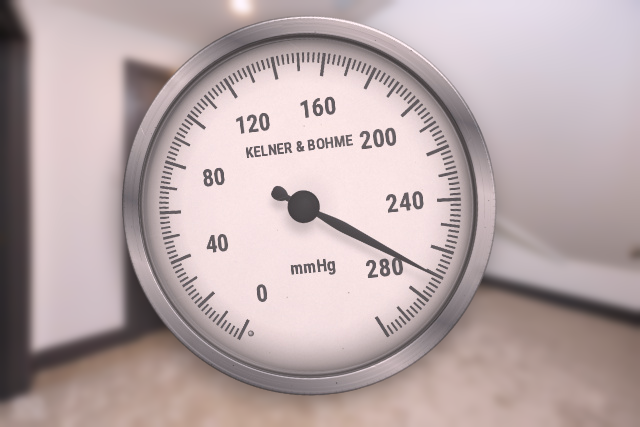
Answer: 270 mmHg
